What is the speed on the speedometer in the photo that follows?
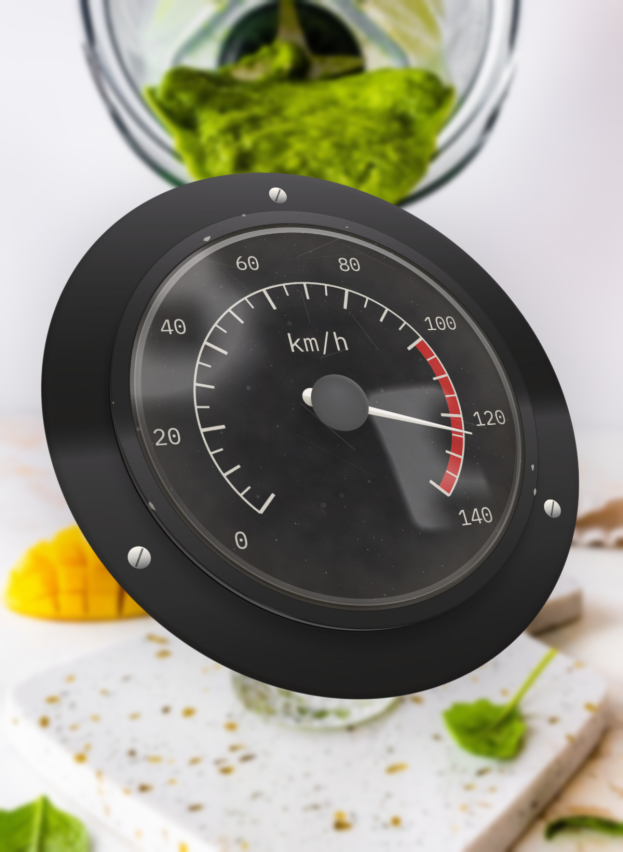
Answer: 125 km/h
